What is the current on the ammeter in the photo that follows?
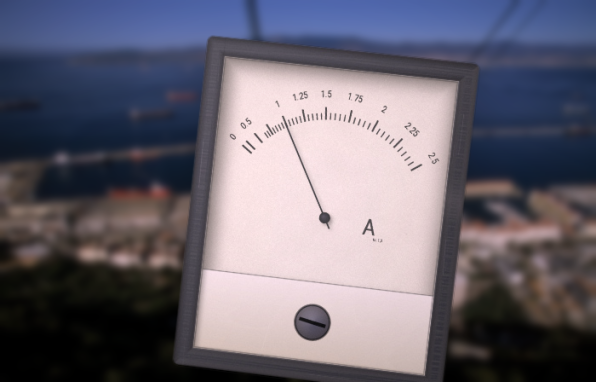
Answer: 1 A
